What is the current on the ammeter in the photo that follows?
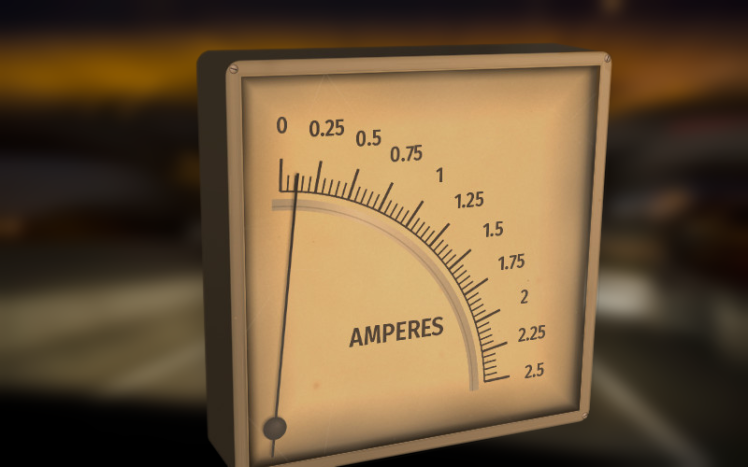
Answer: 0.1 A
